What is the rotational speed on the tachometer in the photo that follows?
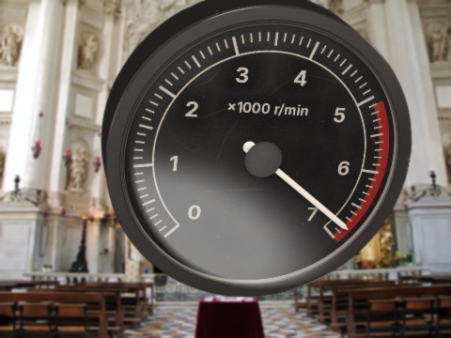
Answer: 6800 rpm
